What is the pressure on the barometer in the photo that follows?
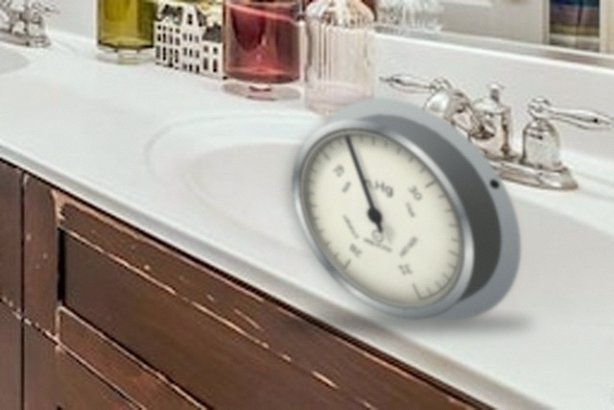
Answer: 29.3 inHg
